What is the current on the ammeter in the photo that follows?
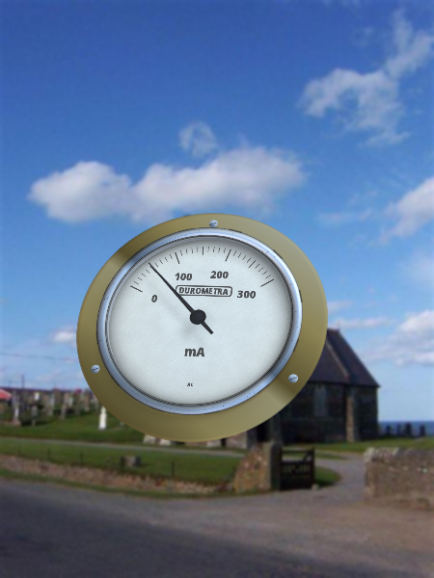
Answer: 50 mA
